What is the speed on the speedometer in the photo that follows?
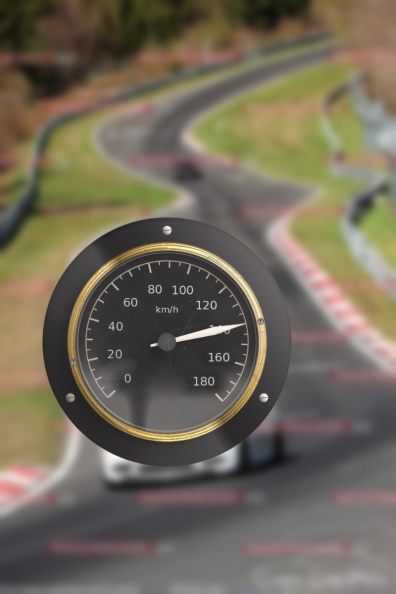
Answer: 140 km/h
